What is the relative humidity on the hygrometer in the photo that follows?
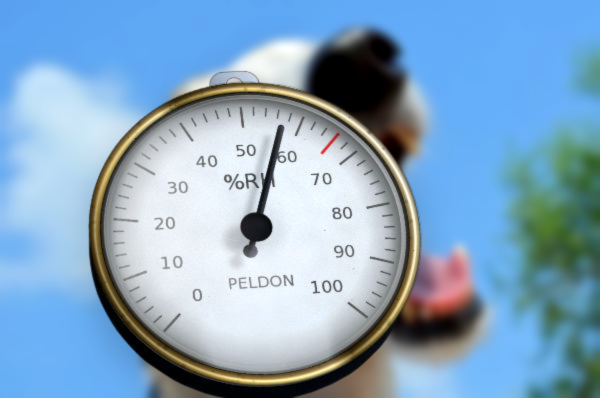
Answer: 57 %
